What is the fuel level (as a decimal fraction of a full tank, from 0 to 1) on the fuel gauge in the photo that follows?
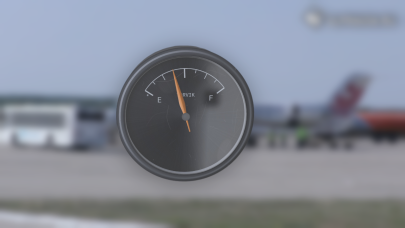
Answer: 0.375
